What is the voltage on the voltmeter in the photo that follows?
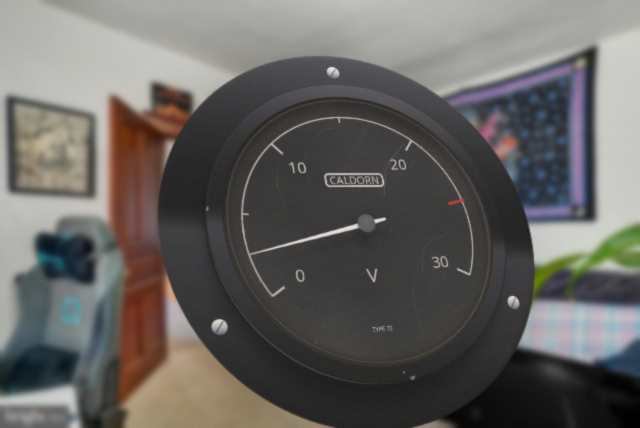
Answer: 2.5 V
